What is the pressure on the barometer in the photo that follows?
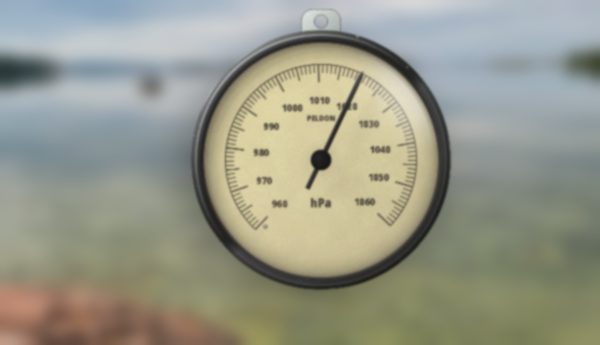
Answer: 1020 hPa
